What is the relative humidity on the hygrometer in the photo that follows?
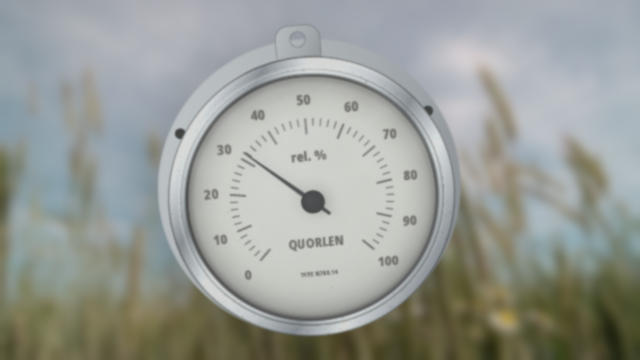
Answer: 32 %
